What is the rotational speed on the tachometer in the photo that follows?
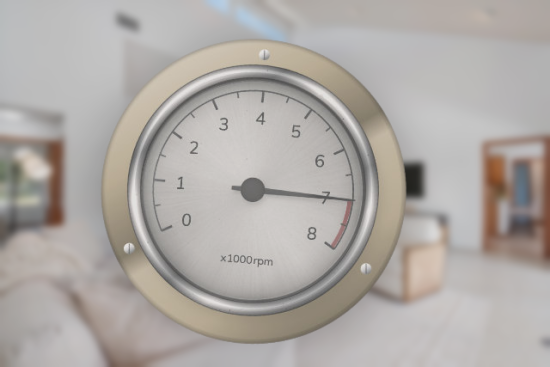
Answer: 7000 rpm
